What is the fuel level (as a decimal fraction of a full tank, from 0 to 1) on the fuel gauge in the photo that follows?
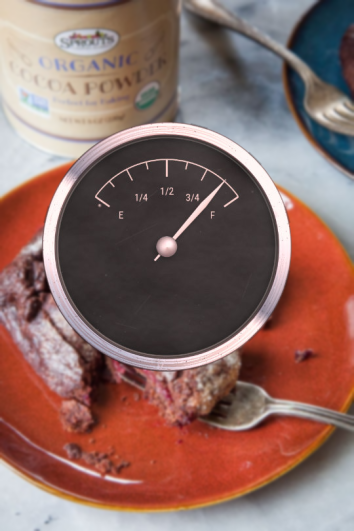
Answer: 0.875
